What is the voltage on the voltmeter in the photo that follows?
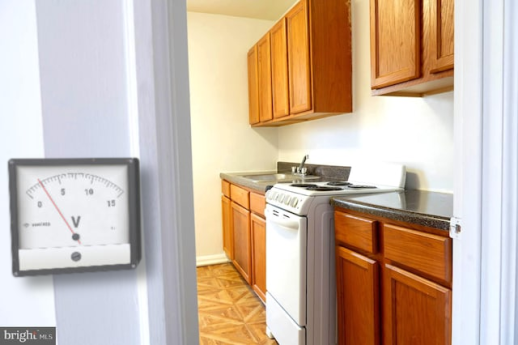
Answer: 2.5 V
